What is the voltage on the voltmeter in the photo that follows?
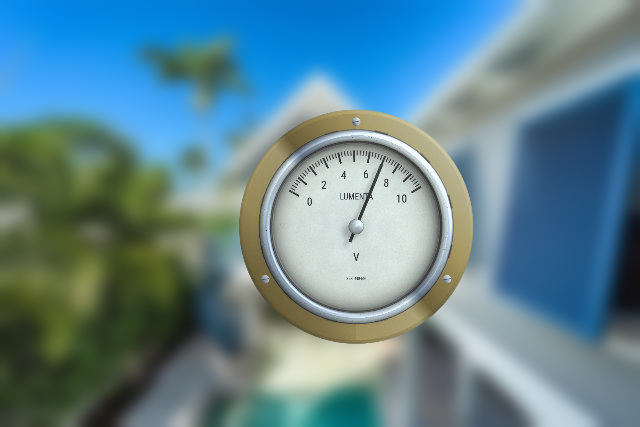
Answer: 7 V
